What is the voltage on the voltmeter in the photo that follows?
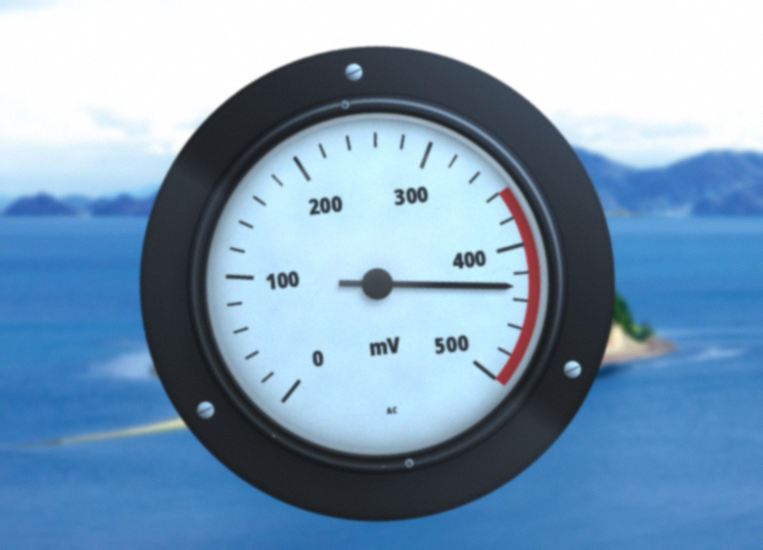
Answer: 430 mV
